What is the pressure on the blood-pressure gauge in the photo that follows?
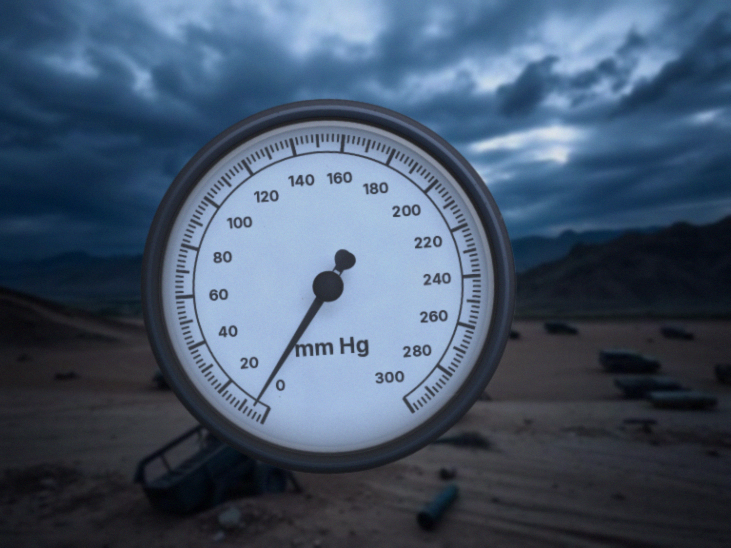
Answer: 6 mmHg
